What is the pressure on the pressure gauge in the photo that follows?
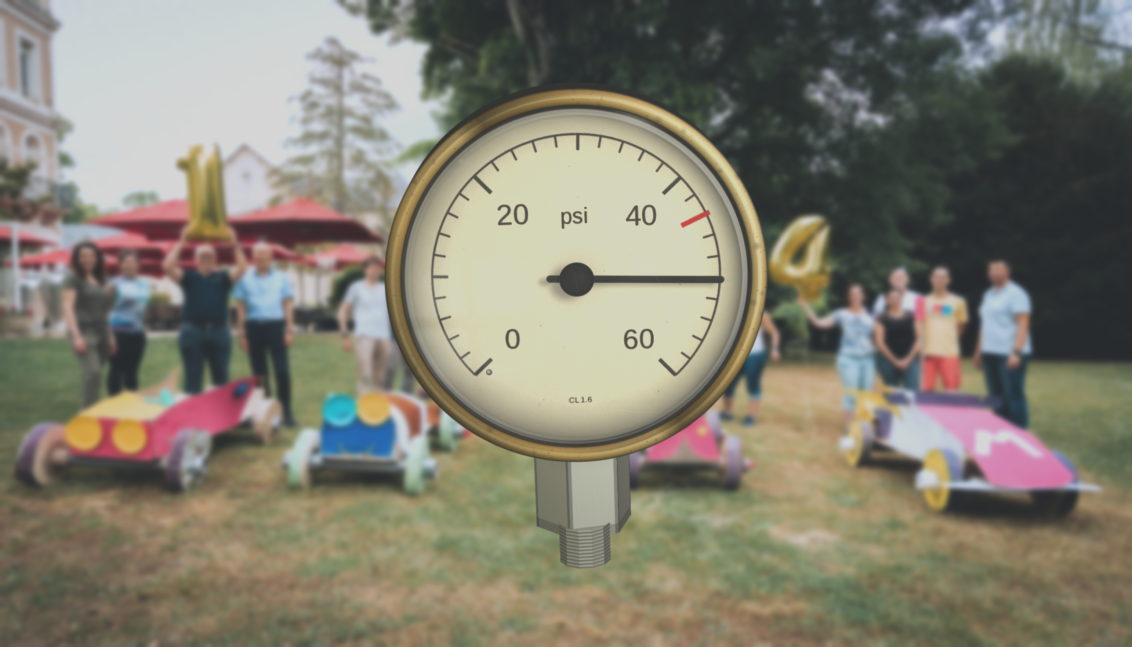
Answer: 50 psi
